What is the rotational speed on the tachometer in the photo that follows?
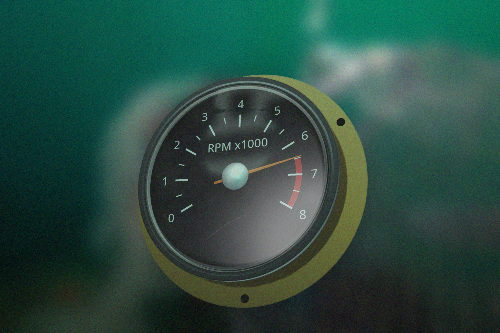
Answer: 6500 rpm
